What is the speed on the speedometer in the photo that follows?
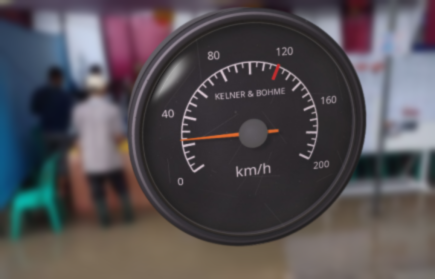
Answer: 25 km/h
